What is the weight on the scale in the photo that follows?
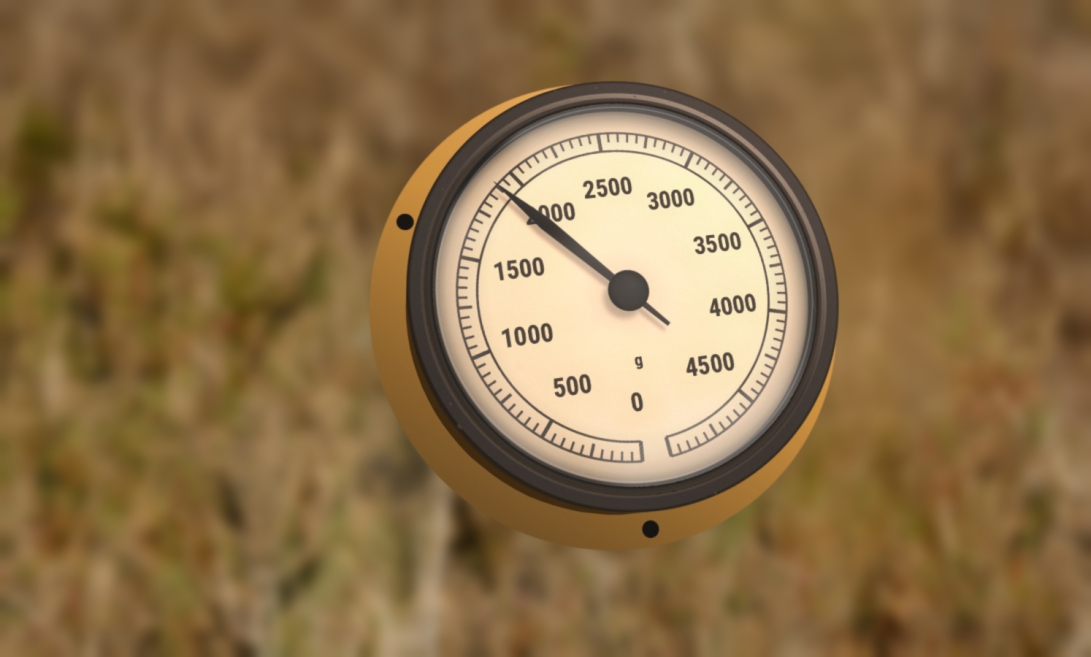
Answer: 1900 g
